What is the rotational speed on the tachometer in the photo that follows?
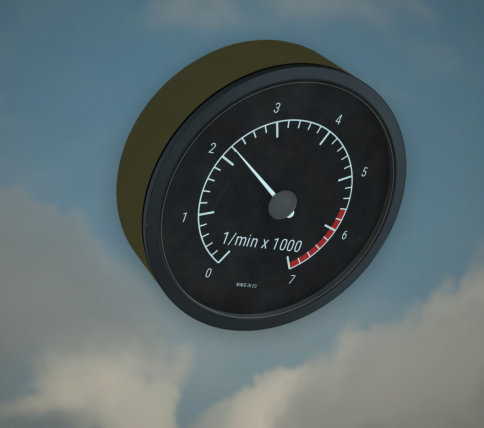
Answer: 2200 rpm
